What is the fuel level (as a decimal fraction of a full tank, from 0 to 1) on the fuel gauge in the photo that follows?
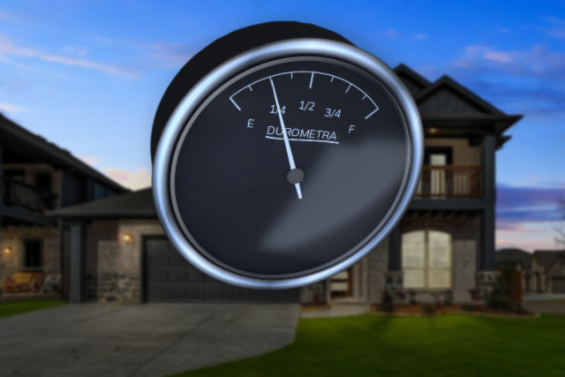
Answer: 0.25
